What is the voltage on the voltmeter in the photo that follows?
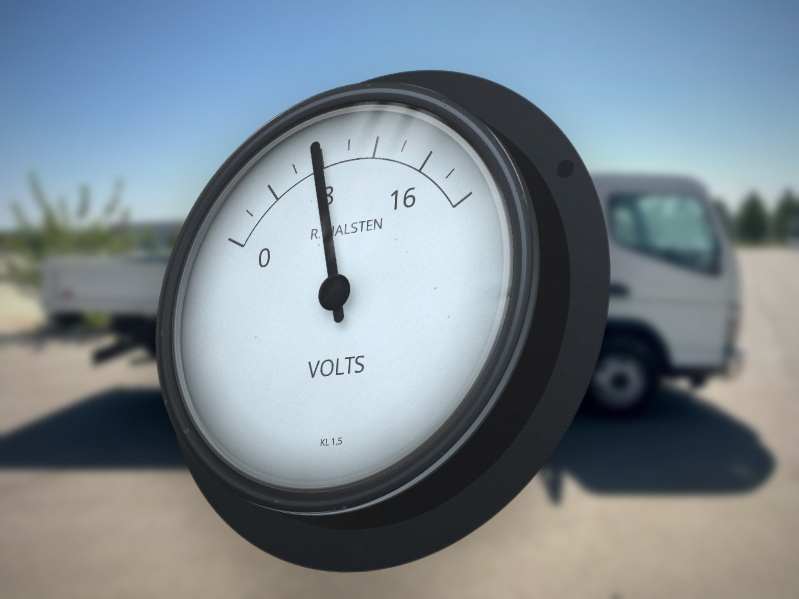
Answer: 8 V
